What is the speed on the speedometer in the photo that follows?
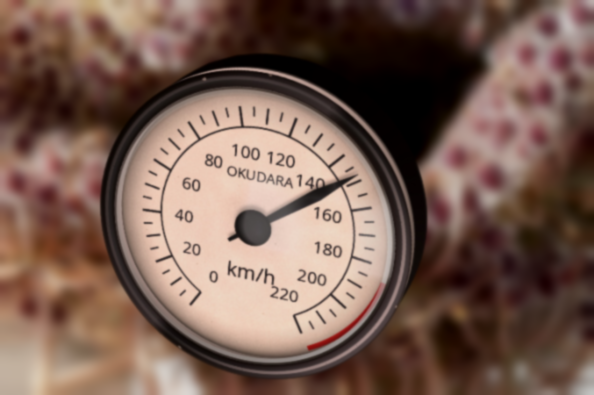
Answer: 147.5 km/h
